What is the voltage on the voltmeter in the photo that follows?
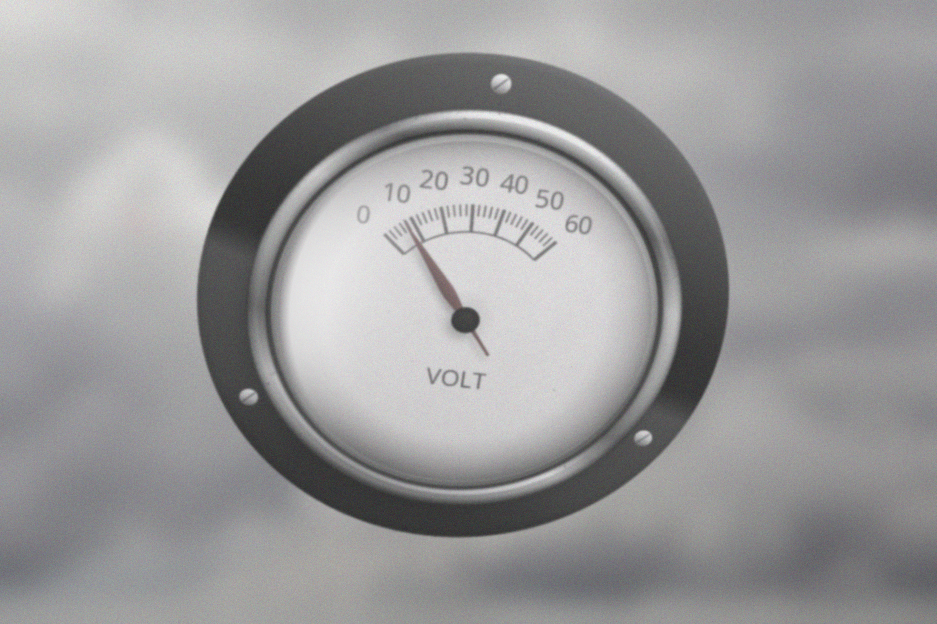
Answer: 8 V
